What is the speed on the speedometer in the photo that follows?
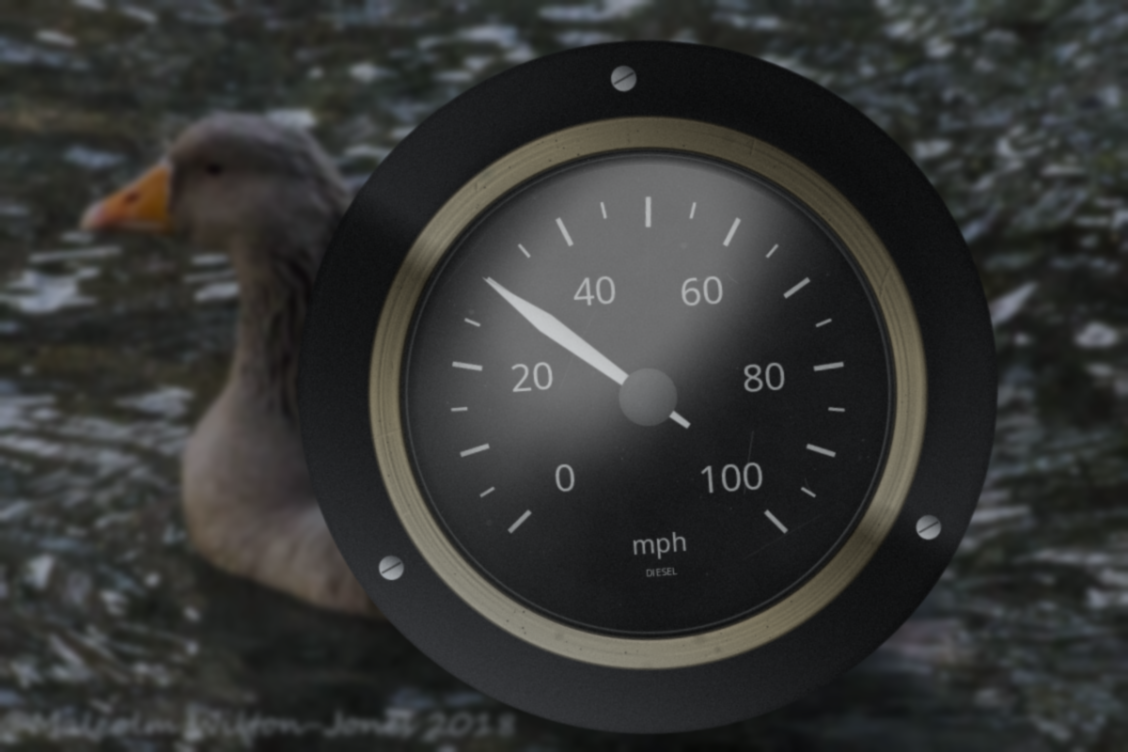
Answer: 30 mph
